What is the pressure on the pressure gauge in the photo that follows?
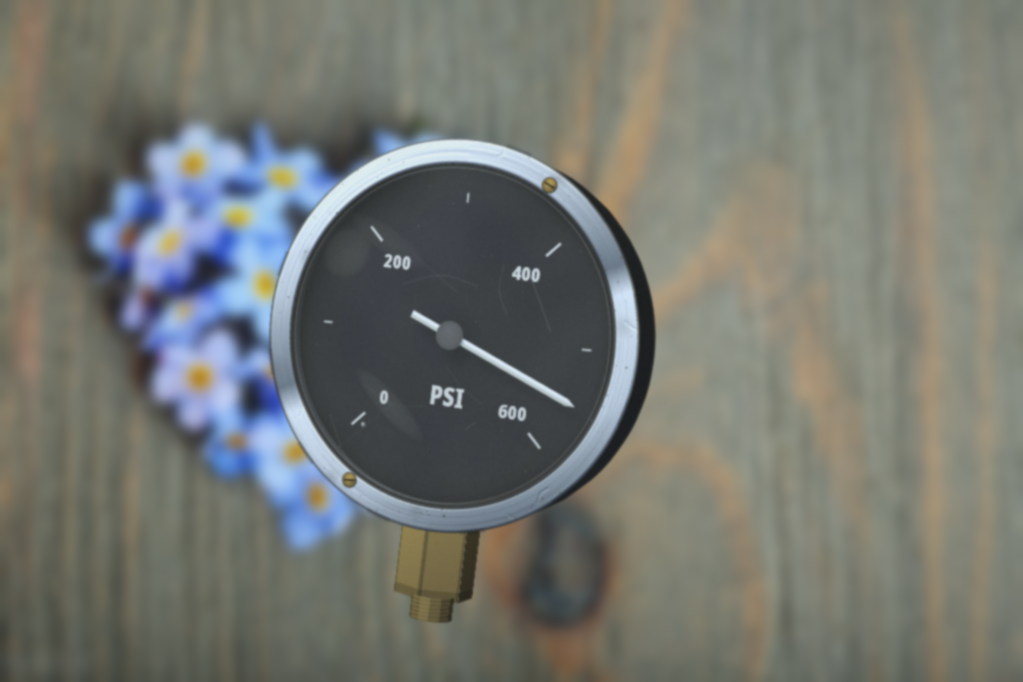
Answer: 550 psi
